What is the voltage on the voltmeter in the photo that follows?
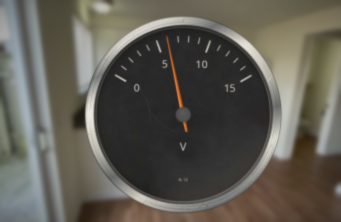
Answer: 6 V
